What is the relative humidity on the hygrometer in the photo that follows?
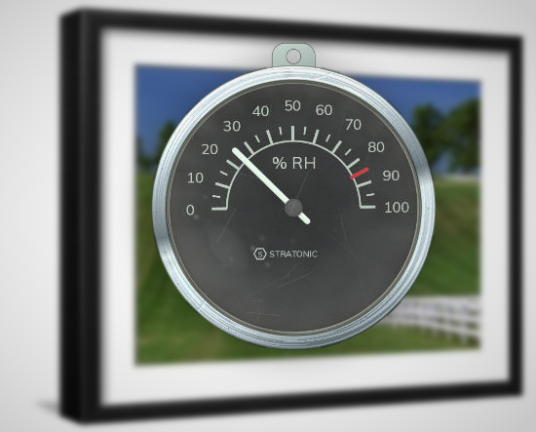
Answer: 25 %
